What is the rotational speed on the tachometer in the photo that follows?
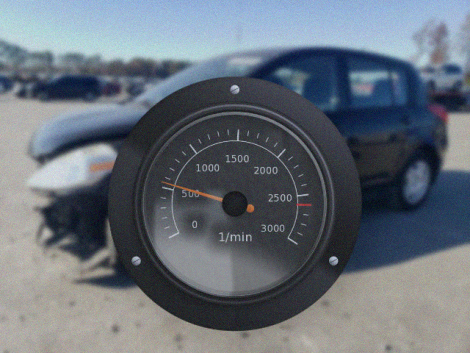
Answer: 550 rpm
